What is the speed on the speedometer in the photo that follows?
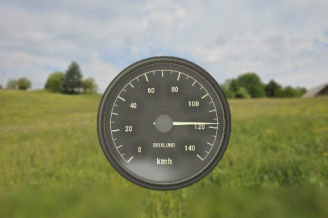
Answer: 117.5 km/h
